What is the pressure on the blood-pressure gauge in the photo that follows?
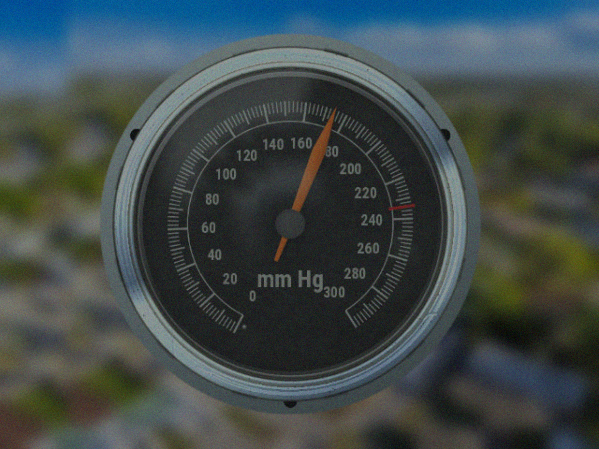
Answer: 174 mmHg
